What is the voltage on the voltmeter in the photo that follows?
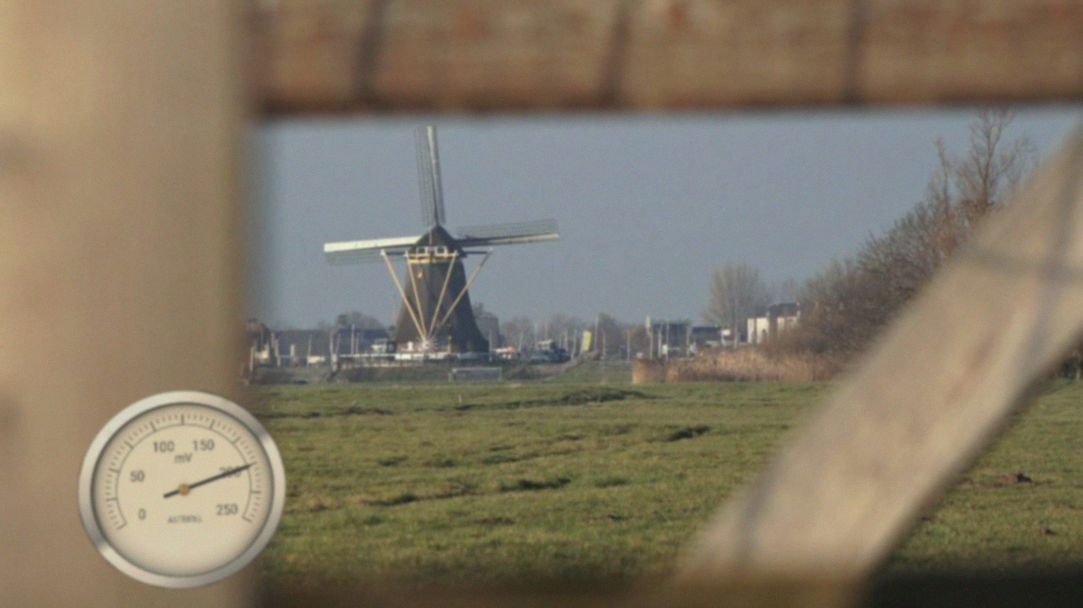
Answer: 200 mV
